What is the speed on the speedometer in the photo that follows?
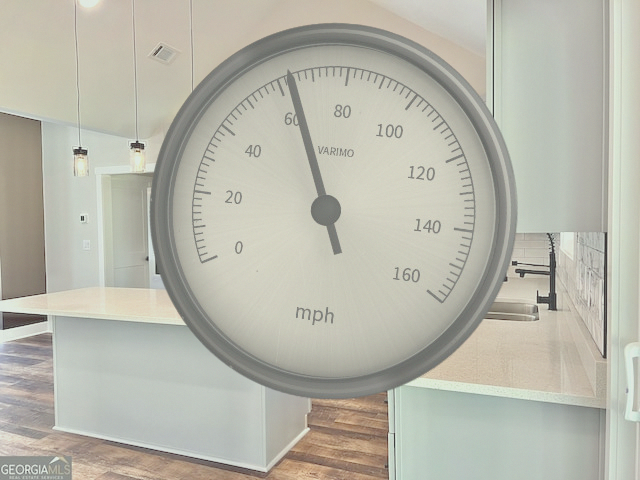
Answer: 64 mph
